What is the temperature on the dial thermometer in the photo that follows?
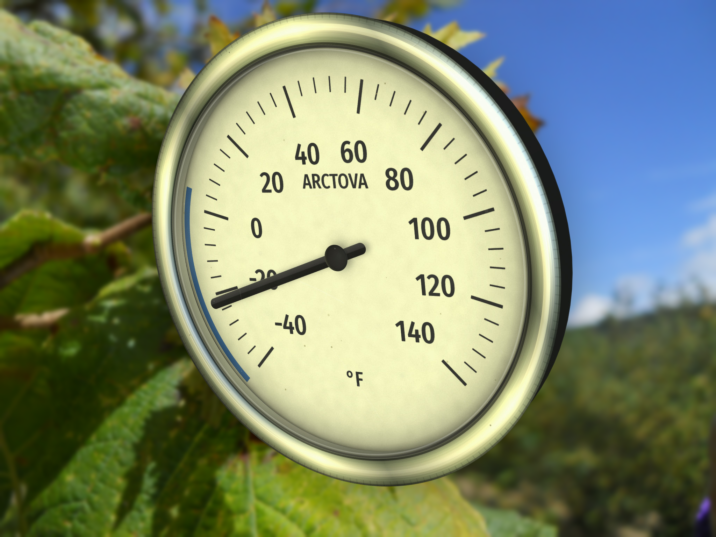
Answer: -22 °F
